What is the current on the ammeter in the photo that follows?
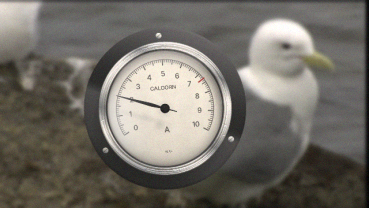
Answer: 2 A
